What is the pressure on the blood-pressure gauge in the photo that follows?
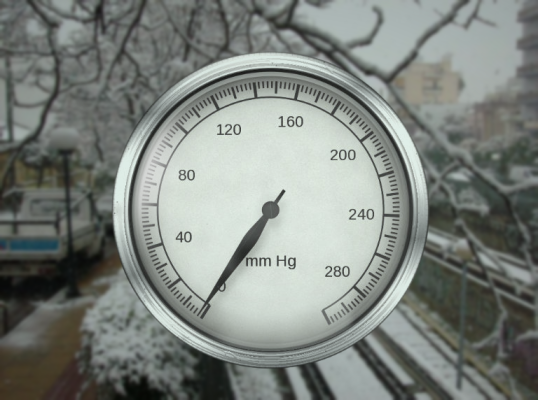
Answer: 2 mmHg
